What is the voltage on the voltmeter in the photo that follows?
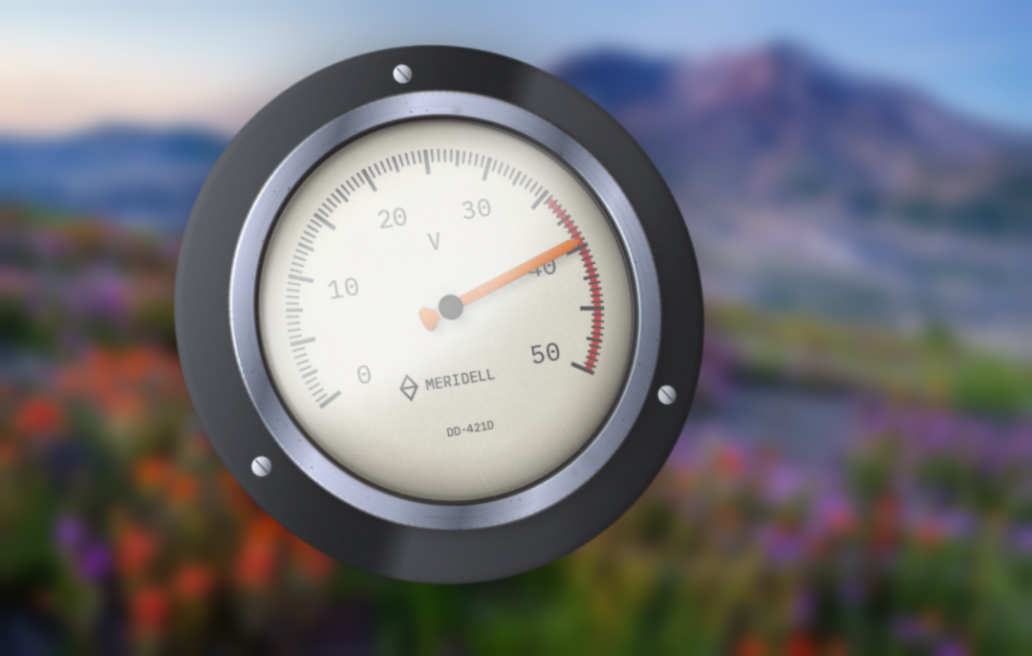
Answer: 39.5 V
